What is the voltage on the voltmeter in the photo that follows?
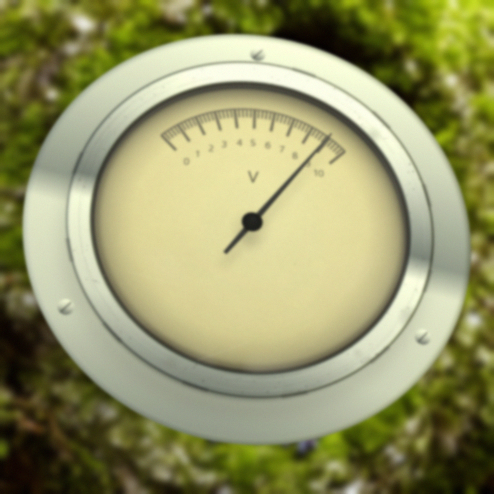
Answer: 9 V
